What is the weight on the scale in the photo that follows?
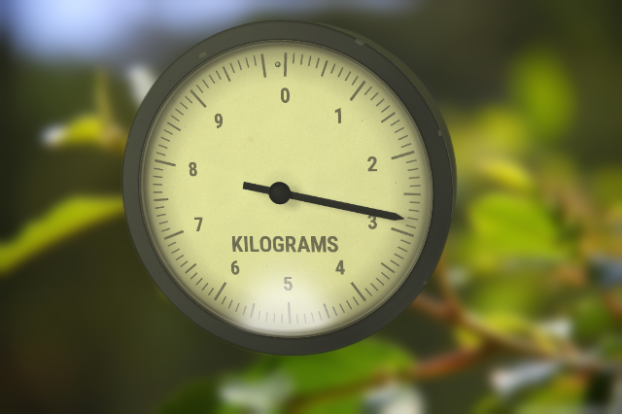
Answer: 2.8 kg
